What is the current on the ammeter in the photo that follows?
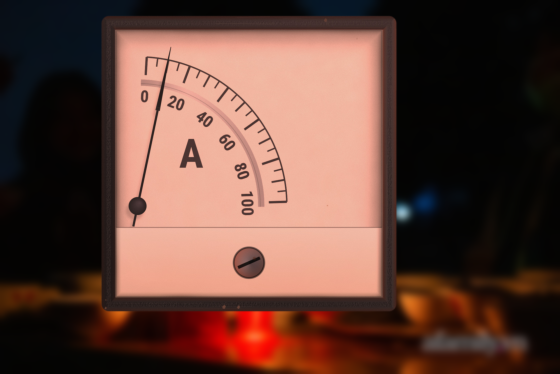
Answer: 10 A
